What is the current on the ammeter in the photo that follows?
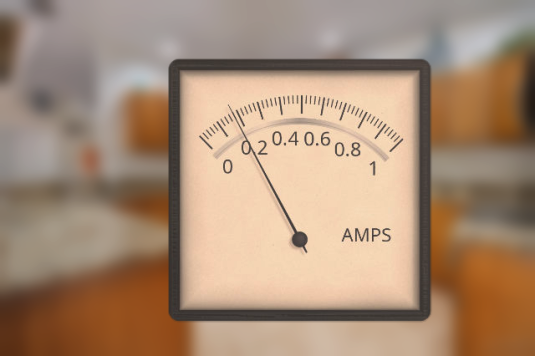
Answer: 0.18 A
